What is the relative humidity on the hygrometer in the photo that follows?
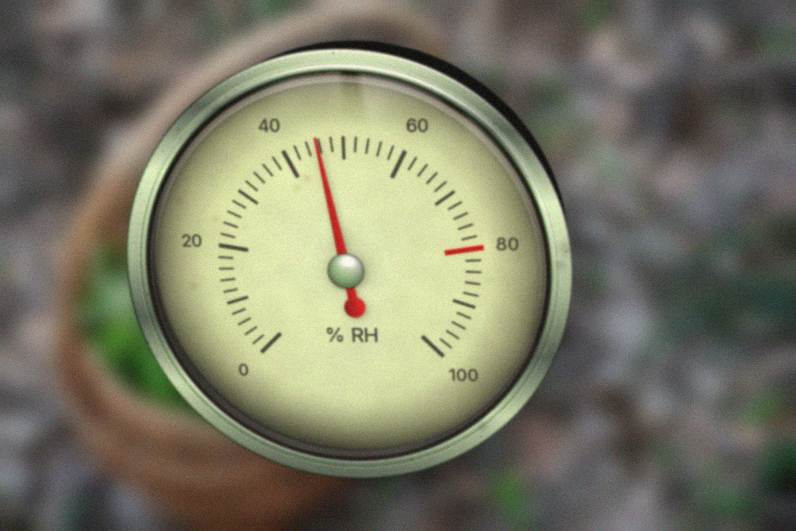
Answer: 46 %
